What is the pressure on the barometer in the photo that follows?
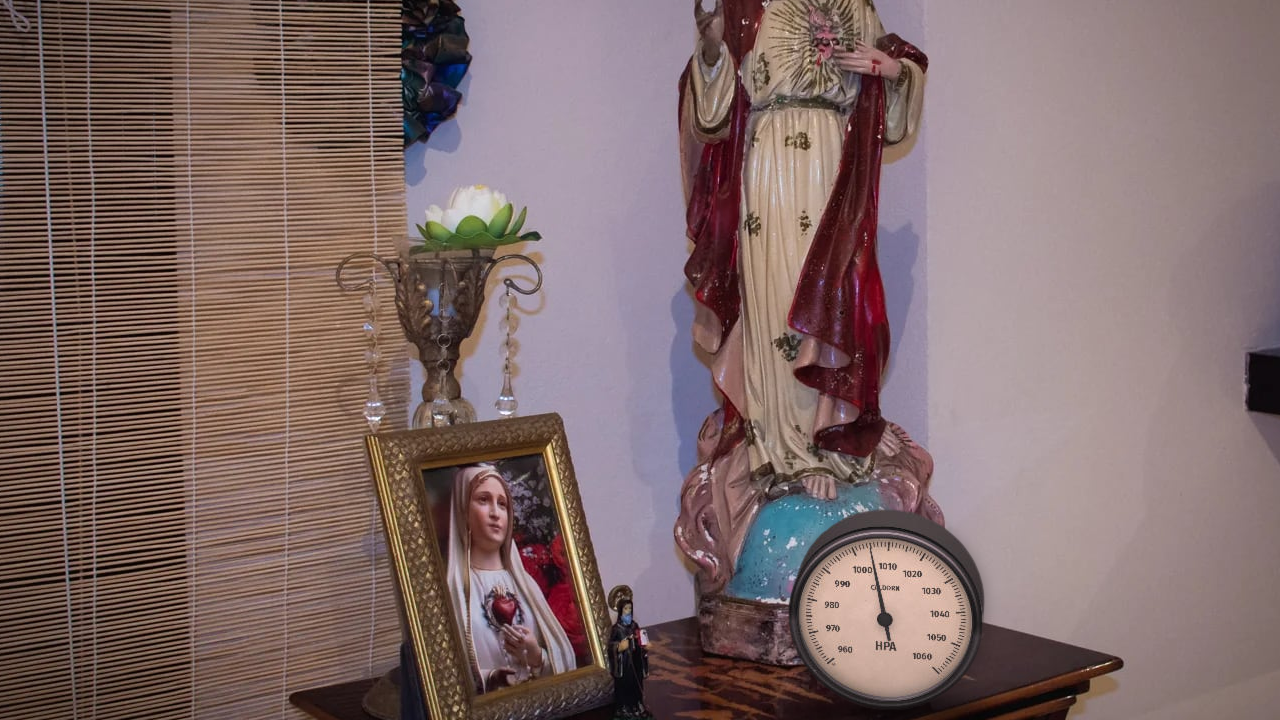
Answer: 1005 hPa
